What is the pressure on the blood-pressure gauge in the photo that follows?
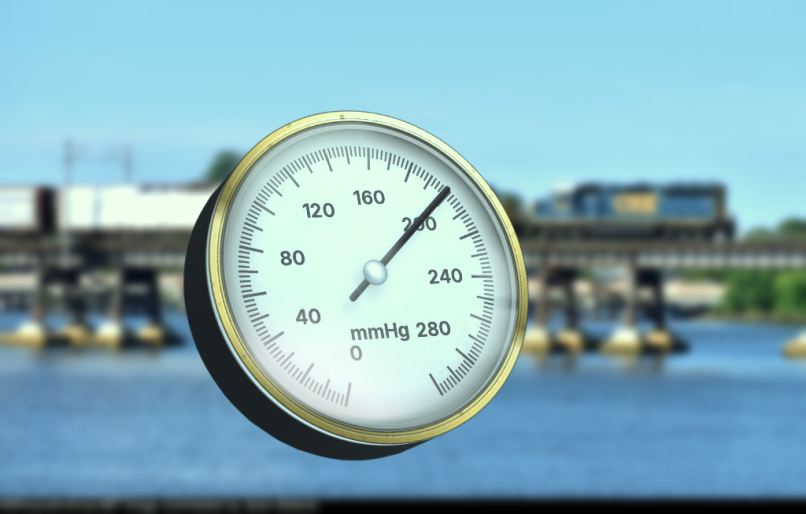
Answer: 198 mmHg
